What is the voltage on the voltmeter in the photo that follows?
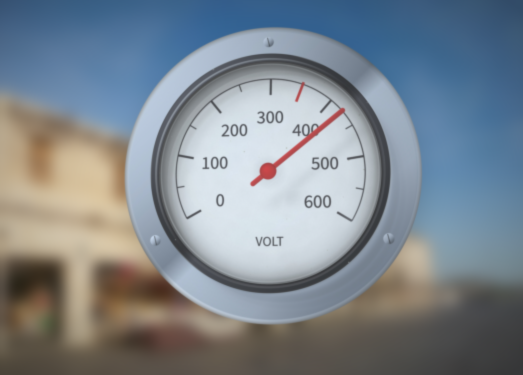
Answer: 425 V
